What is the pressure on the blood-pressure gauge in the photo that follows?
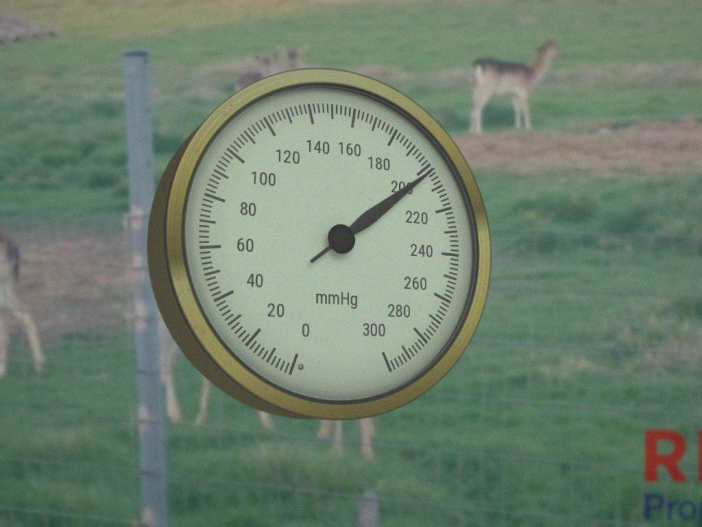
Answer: 202 mmHg
